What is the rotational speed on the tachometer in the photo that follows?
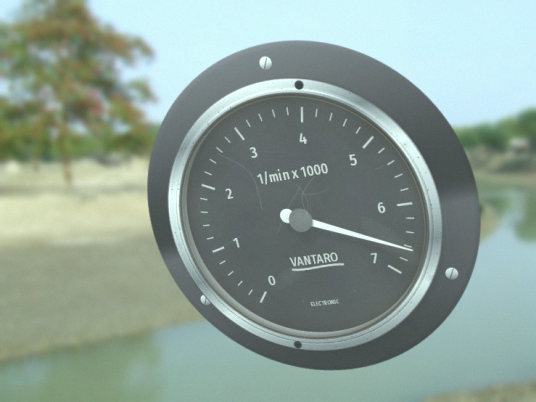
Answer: 6600 rpm
